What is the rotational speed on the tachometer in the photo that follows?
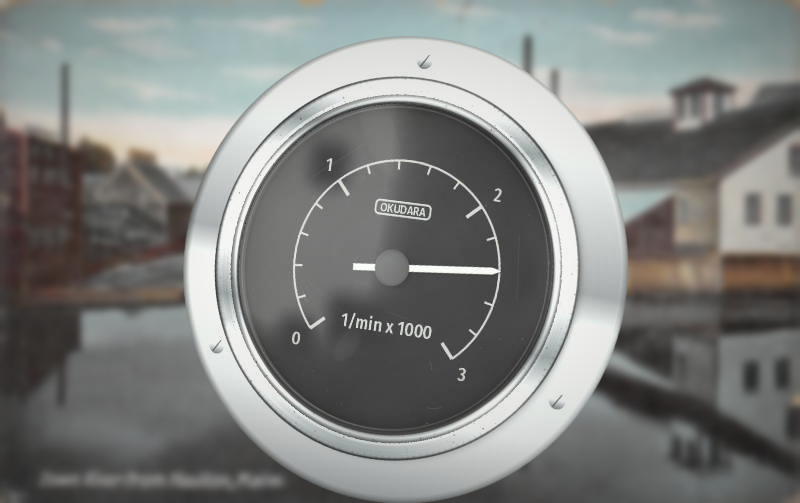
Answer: 2400 rpm
